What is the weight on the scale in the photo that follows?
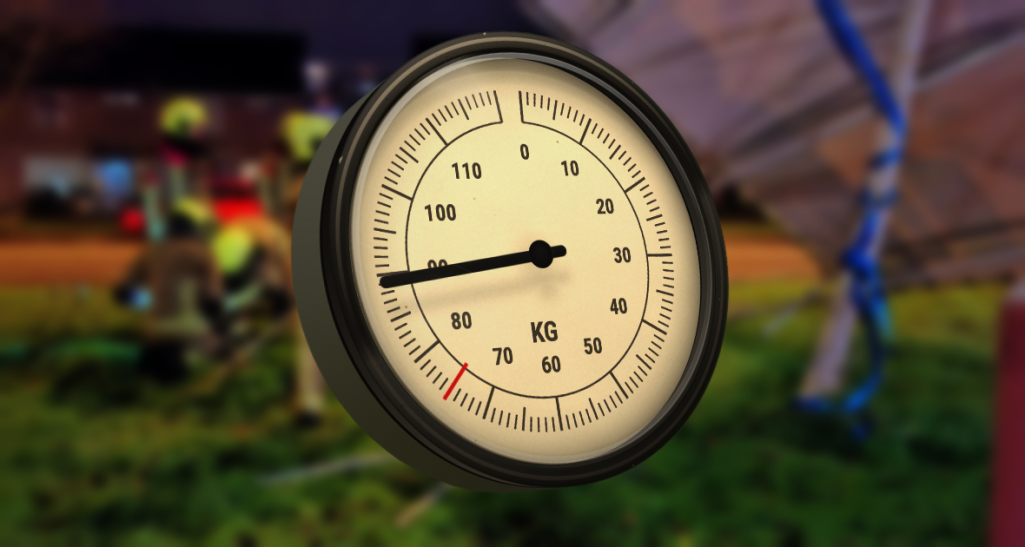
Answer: 89 kg
